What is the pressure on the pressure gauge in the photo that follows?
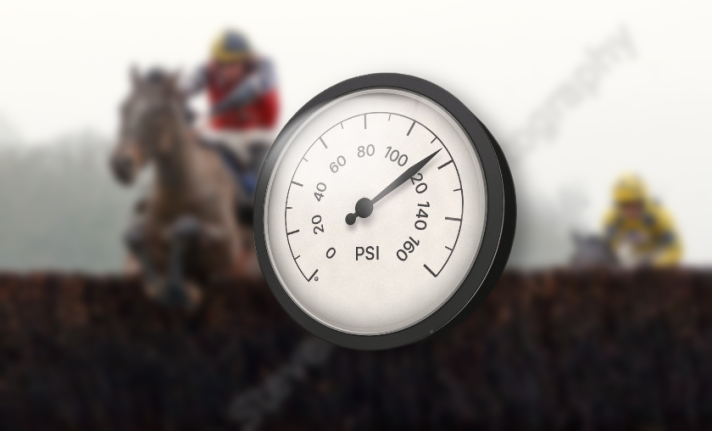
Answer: 115 psi
